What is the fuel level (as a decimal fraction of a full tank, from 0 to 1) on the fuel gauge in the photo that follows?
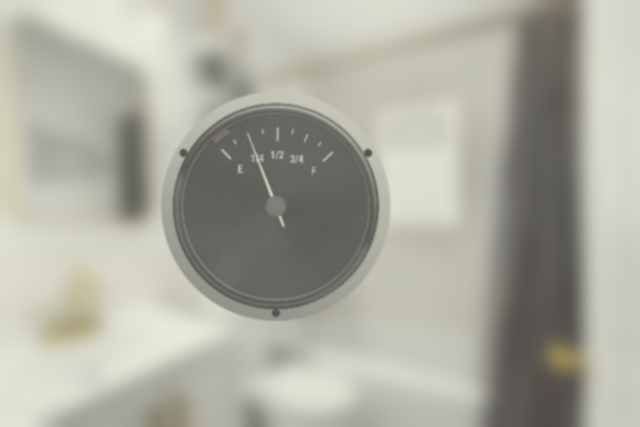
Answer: 0.25
